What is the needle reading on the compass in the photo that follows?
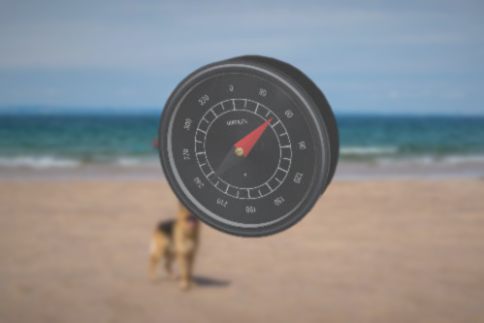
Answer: 52.5 °
